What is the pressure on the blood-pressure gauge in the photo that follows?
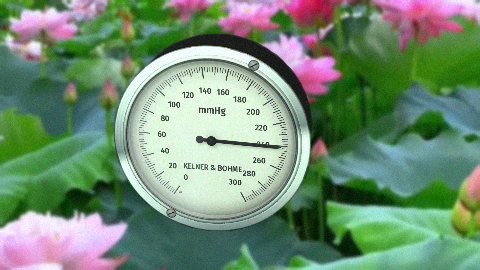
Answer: 240 mmHg
